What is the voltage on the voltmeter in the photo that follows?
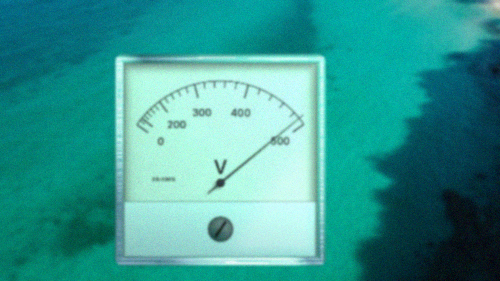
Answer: 490 V
